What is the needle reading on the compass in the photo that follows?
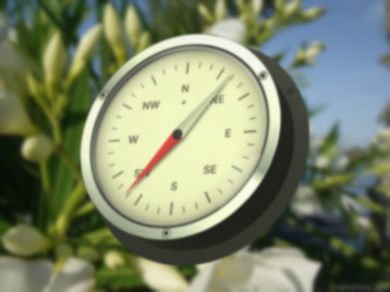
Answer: 220 °
